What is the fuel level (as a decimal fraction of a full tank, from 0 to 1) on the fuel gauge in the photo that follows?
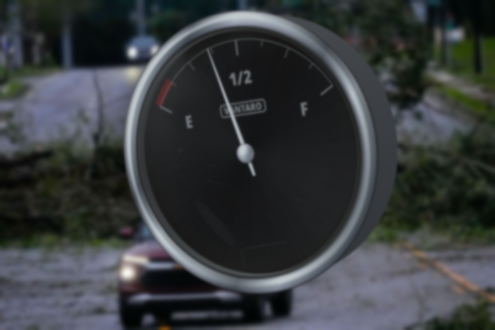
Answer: 0.375
